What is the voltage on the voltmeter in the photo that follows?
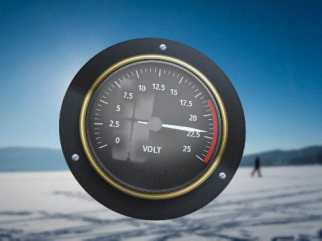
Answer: 22 V
